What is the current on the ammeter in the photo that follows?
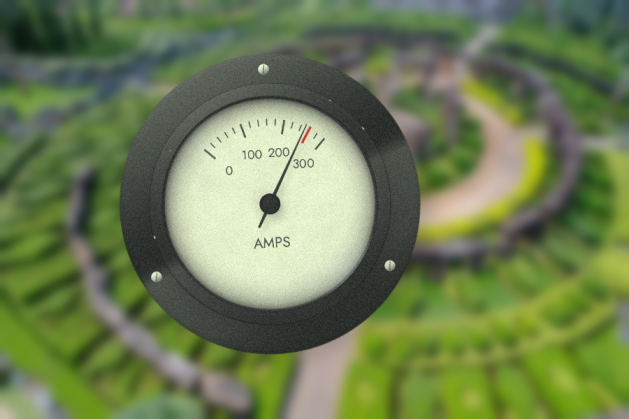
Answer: 250 A
